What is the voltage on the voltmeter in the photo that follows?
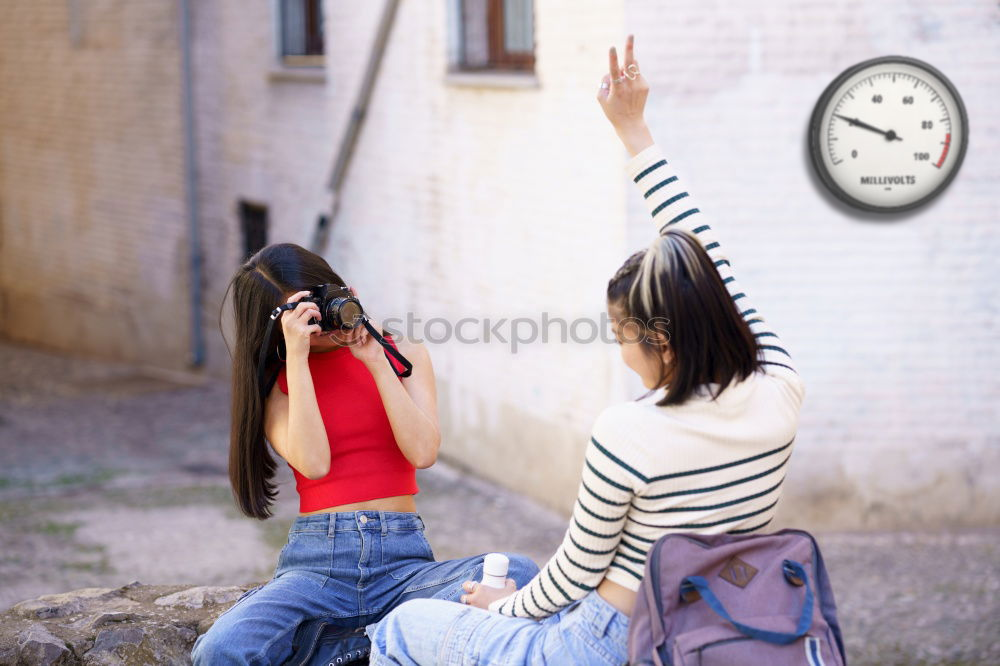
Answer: 20 mV
